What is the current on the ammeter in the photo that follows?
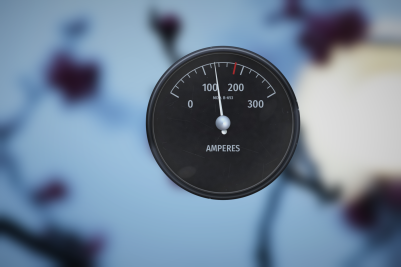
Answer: 130 A
